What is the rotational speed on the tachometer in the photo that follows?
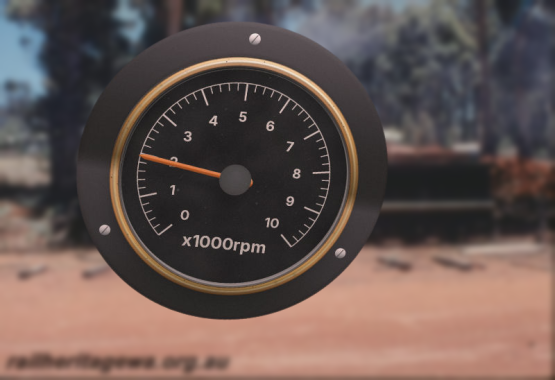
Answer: 2000 rpm
